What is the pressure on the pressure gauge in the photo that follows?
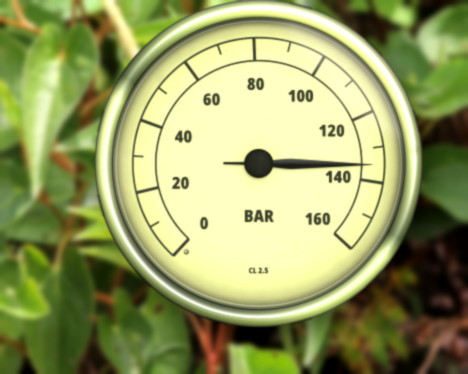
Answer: 135 bar
